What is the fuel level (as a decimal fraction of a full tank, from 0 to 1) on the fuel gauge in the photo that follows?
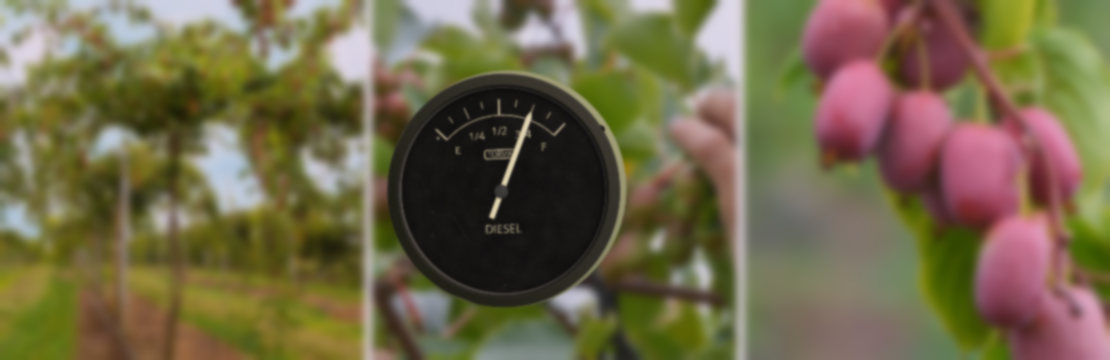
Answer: 0.75
